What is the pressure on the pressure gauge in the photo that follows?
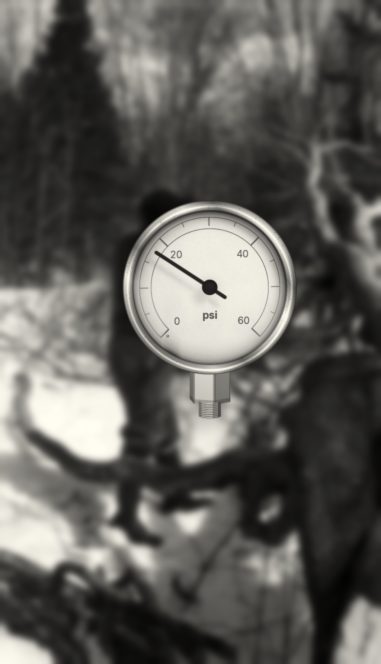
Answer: 17.5 psi
